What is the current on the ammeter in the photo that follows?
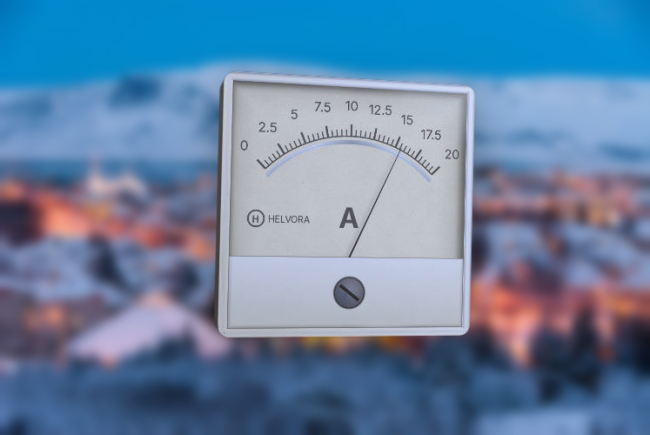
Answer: 15.5 A
